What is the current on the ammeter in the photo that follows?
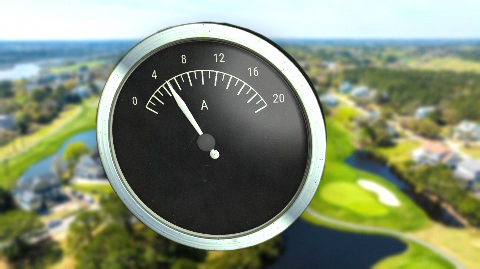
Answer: 5 A
